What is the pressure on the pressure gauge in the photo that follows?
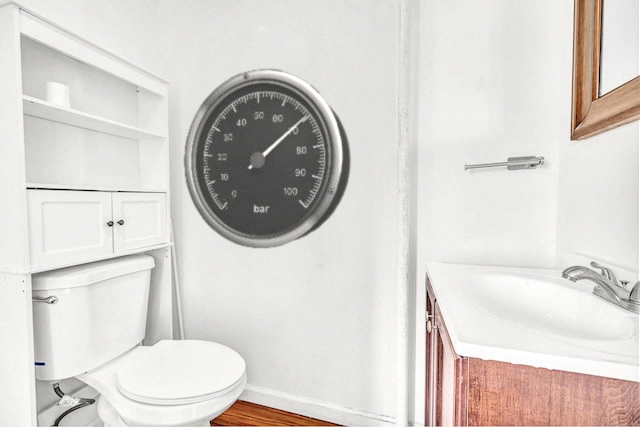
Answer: 70 bar
